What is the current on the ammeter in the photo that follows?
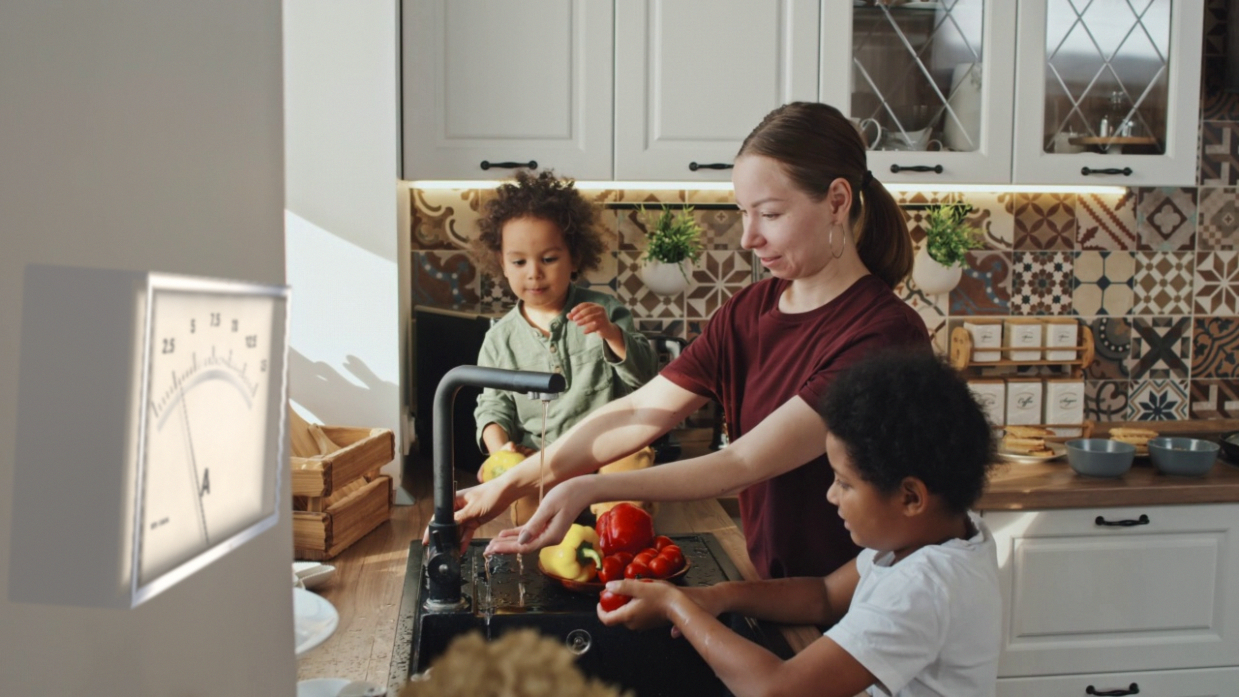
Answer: 2.5 A
